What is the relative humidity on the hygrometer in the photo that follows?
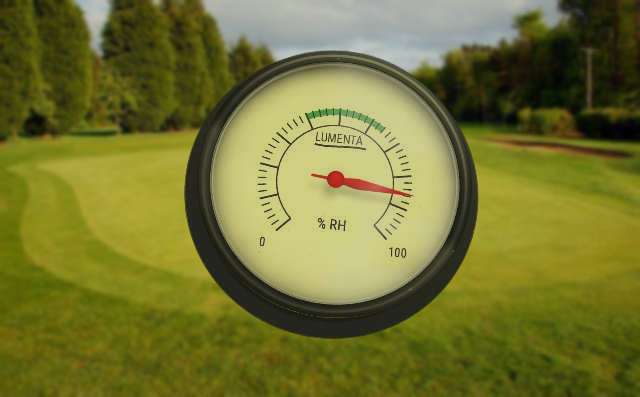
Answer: 86 %
